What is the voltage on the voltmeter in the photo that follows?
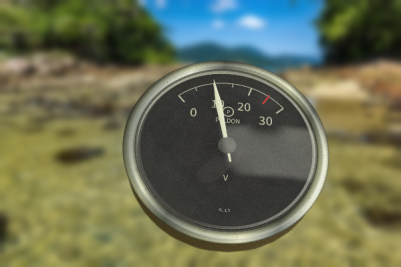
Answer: 10 V
